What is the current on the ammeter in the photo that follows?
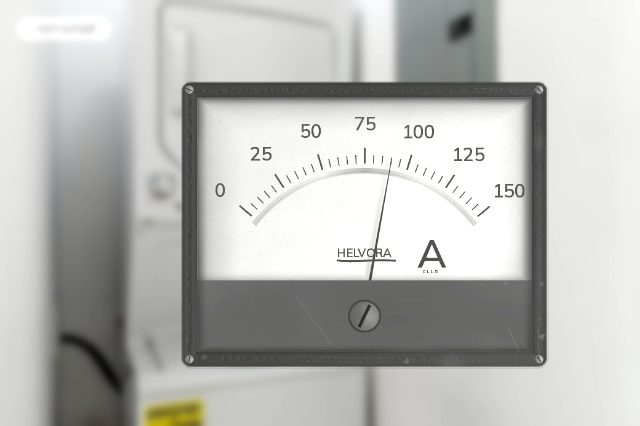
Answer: 90 A
